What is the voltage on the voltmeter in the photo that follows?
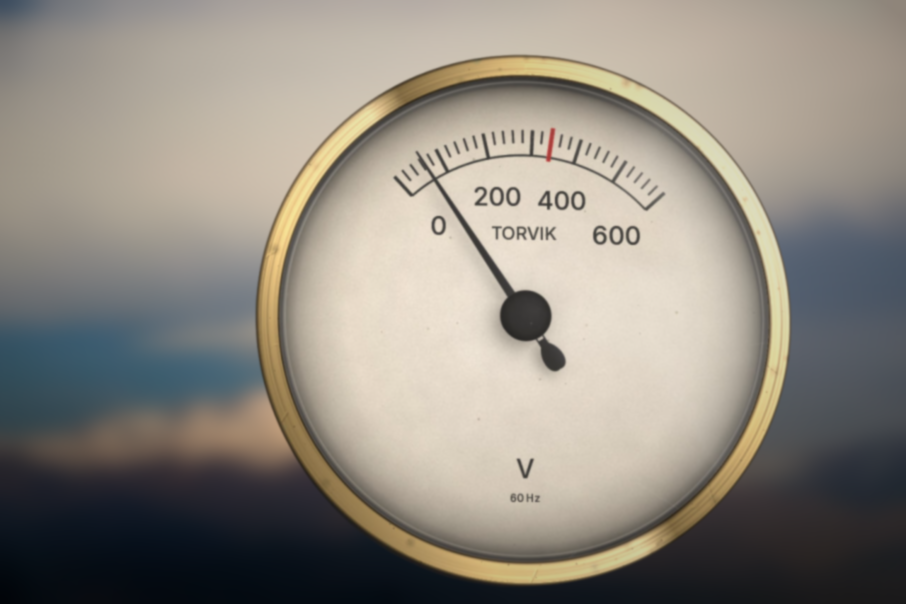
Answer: 60 V
